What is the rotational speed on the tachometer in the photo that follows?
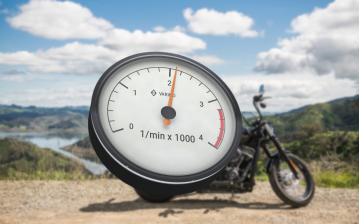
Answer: 2100 rpm
